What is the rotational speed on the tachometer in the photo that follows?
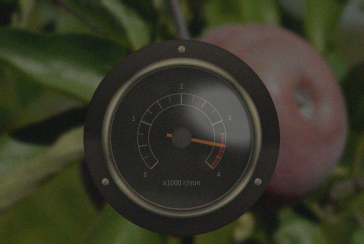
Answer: 3500 rpm
